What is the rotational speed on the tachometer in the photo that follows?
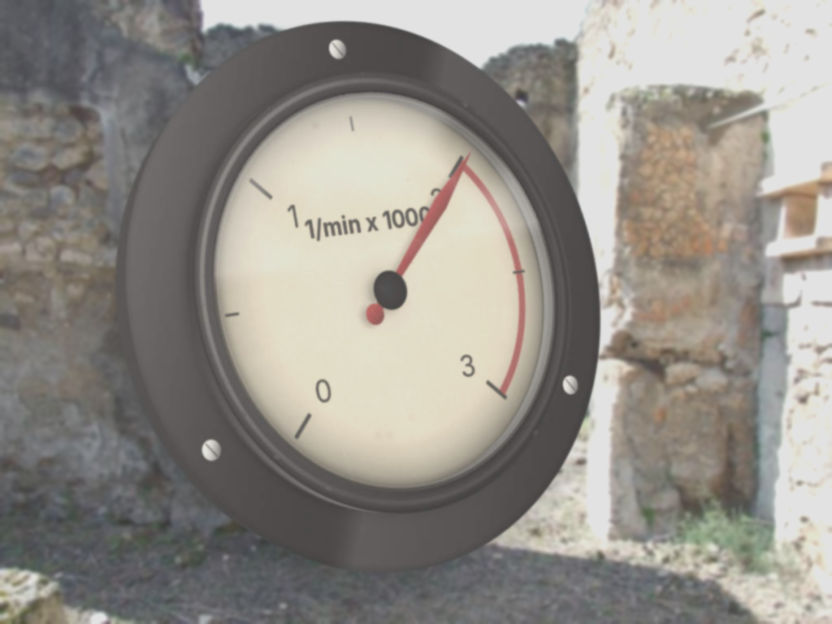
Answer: 2000 rpm
